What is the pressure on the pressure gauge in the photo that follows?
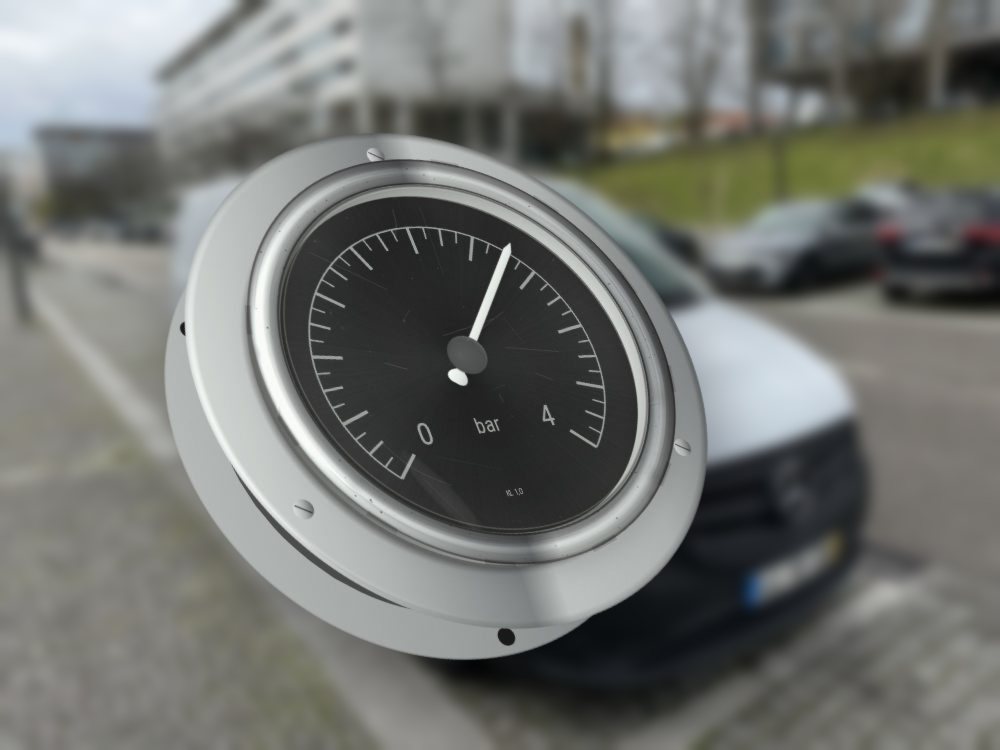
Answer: 2.6 bar
